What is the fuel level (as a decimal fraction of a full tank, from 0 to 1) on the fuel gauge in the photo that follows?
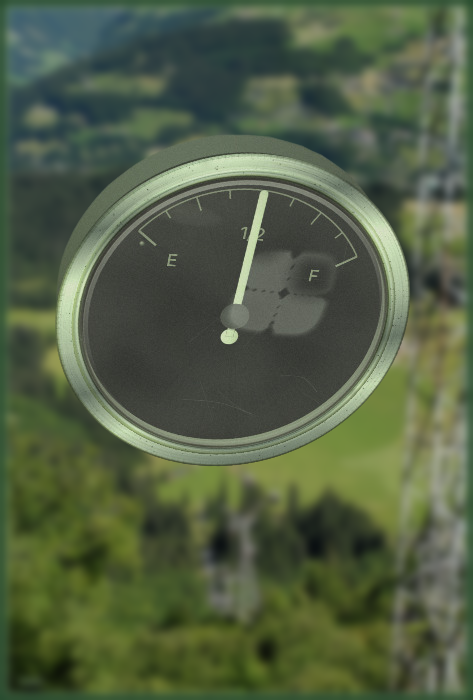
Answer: 0.5
